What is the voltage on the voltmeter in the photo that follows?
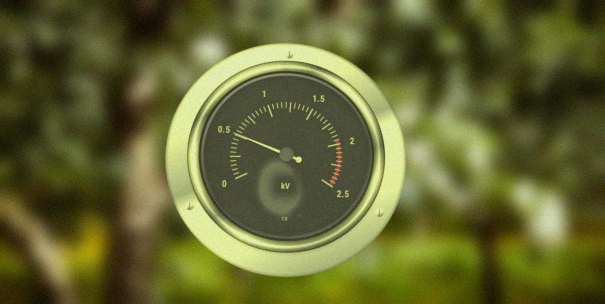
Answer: 0.5 kV
